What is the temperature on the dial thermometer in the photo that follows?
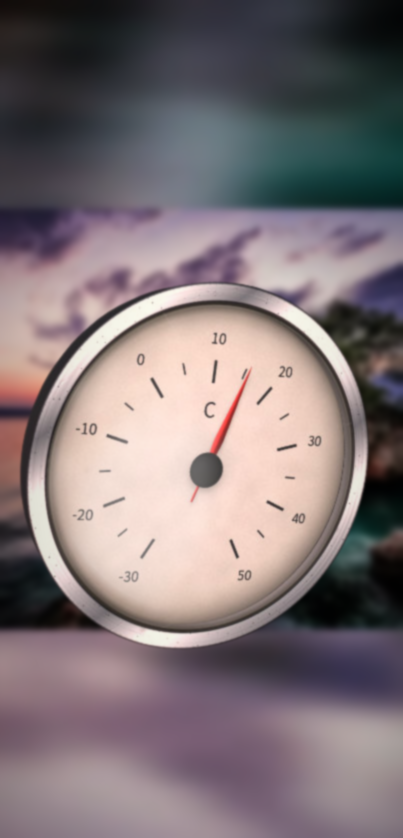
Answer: 15 °C
